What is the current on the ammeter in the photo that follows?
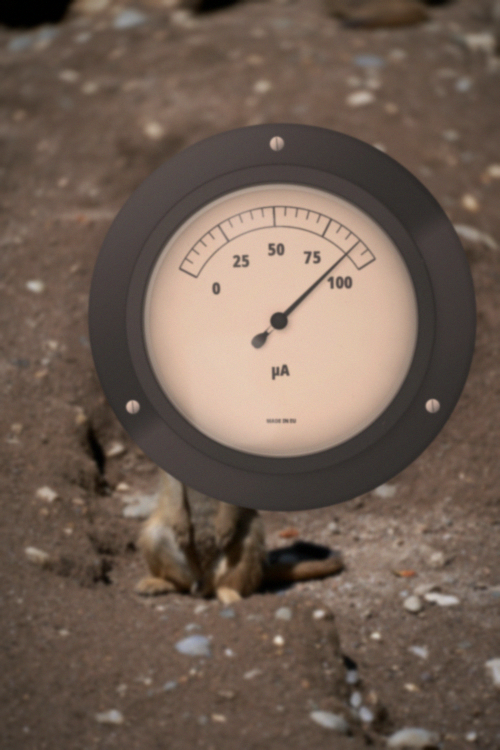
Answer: 90 µA
